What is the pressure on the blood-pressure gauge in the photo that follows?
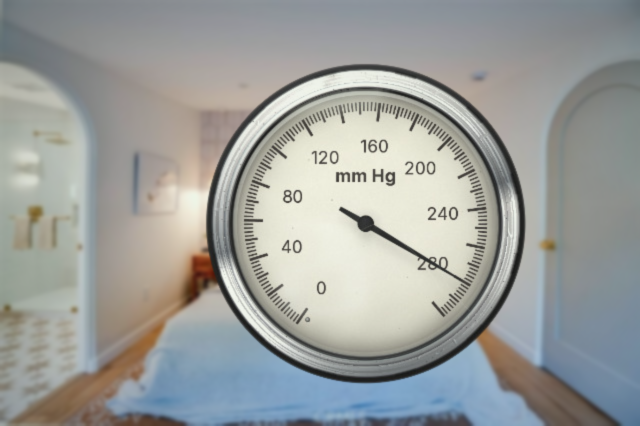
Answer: 280 mmHg
